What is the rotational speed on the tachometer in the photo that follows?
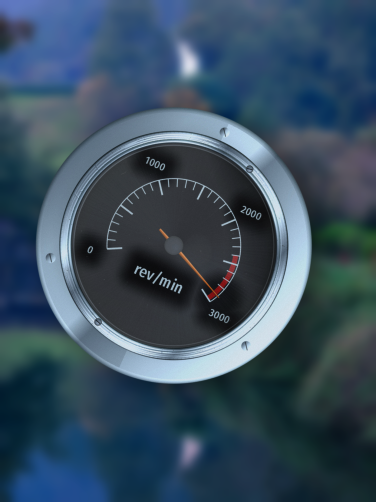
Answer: 2900 rpm
